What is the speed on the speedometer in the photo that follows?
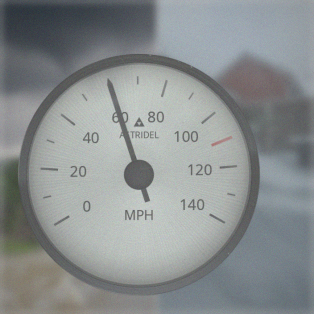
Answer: 60 mph
